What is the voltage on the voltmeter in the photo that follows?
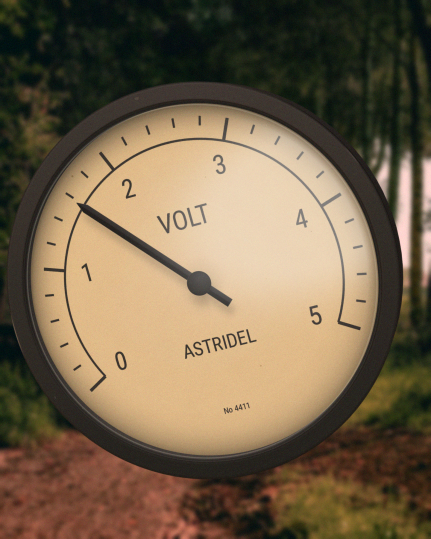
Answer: 1.6 V
